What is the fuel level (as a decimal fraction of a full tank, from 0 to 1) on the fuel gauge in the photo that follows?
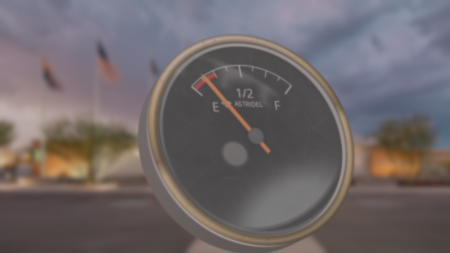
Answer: 0.125
